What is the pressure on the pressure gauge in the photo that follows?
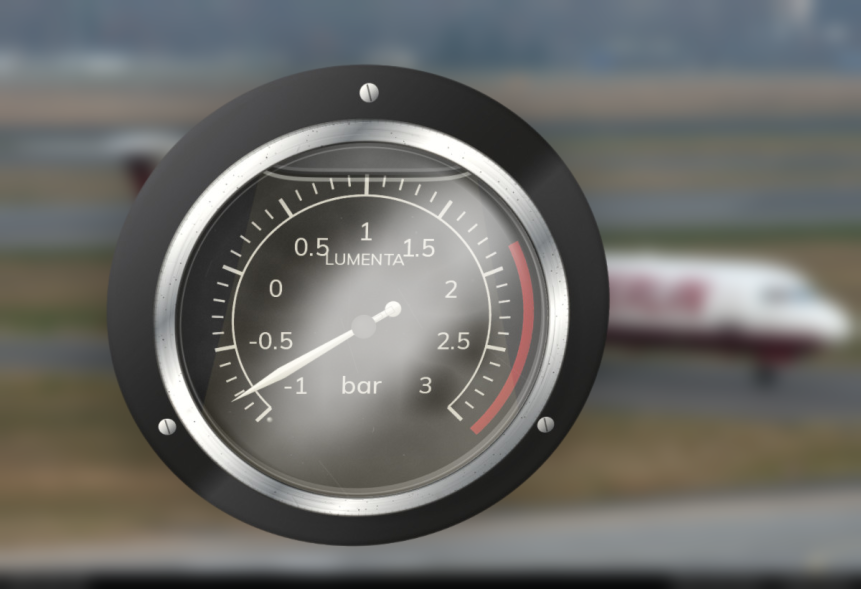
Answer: -0.8 bar
